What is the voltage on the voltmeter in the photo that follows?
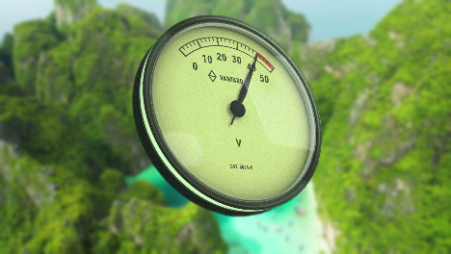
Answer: 40 V
